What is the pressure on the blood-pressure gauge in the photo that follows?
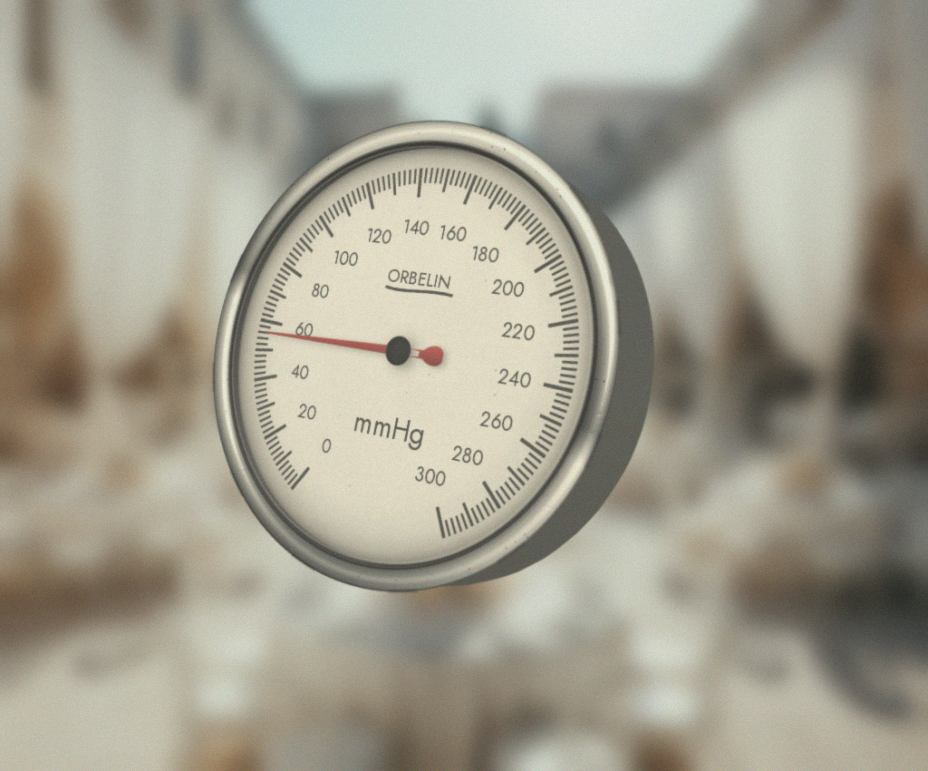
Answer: 56 mmHg
